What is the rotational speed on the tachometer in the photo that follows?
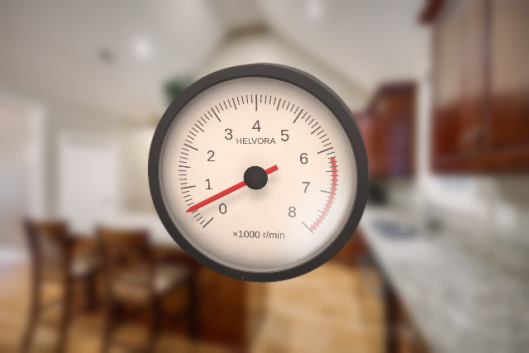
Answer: 500 rpm
